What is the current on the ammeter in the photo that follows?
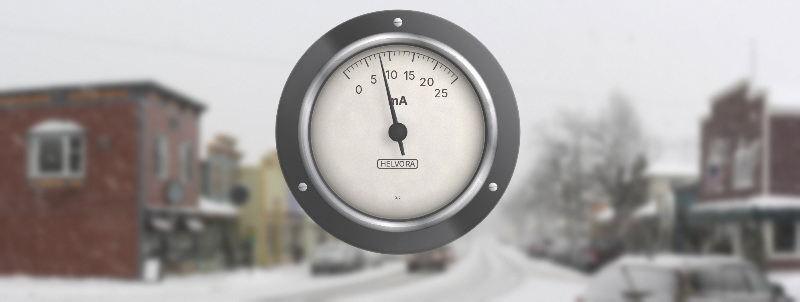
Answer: 8 mA
